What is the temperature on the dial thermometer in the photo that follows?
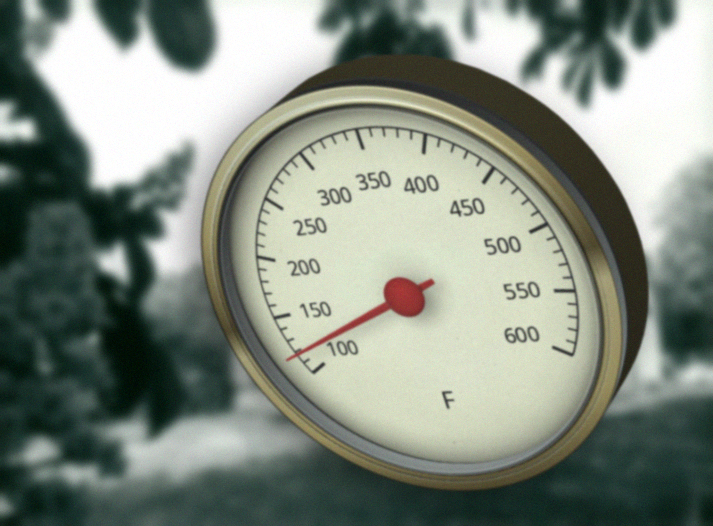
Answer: 120 °F
